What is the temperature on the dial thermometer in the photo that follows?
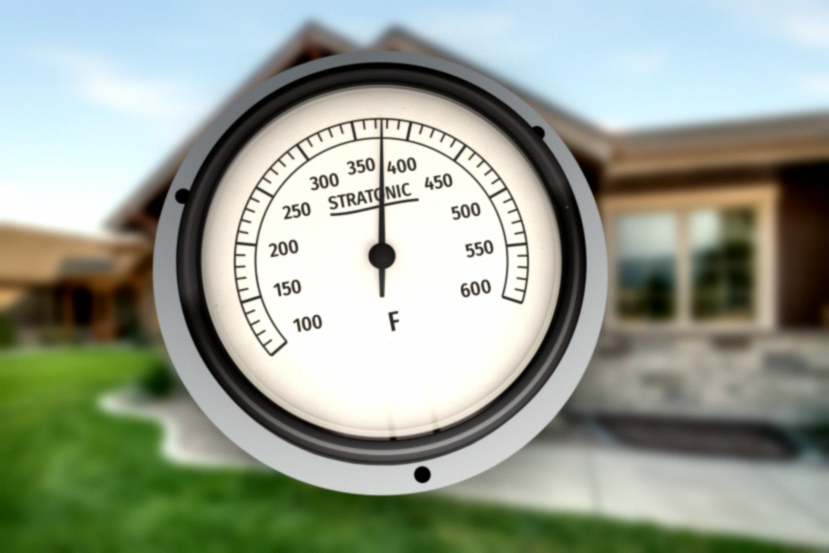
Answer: 375 °F
